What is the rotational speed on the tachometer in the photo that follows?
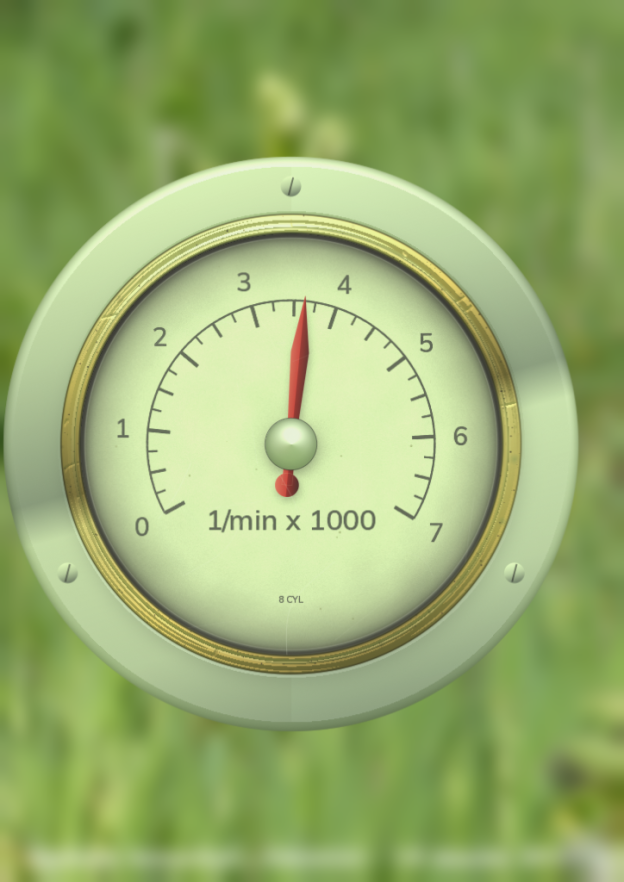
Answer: 3625 rpm
